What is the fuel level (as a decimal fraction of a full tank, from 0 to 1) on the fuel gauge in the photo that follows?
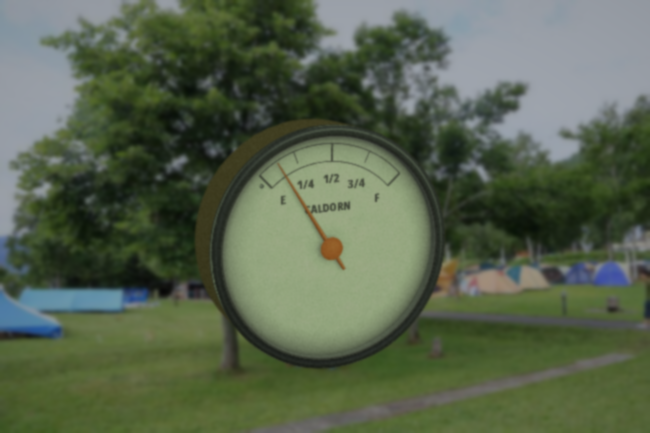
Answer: 0.125
